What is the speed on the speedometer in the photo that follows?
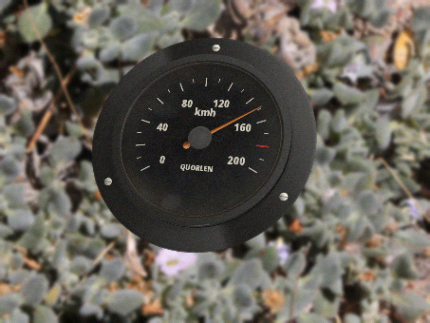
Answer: 150 km/h
